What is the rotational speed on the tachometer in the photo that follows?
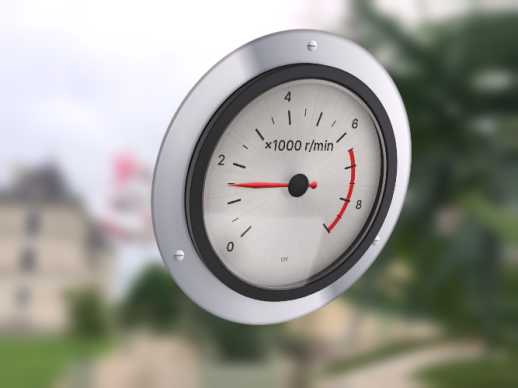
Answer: 1500 rpm
